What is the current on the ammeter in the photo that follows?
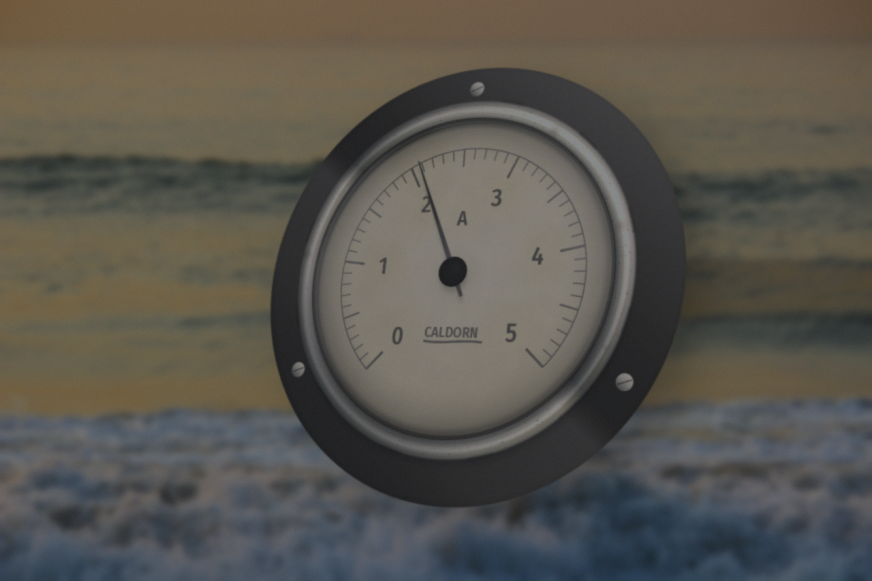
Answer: 2.1 A
